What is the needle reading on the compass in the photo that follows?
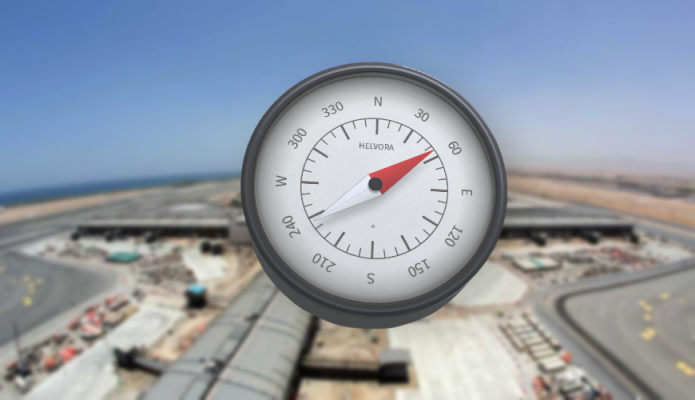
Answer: 55 °
